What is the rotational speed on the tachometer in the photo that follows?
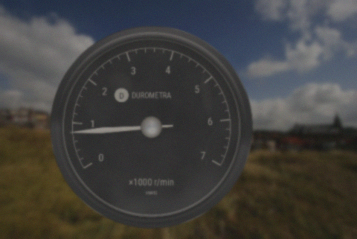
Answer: 800 rpm
